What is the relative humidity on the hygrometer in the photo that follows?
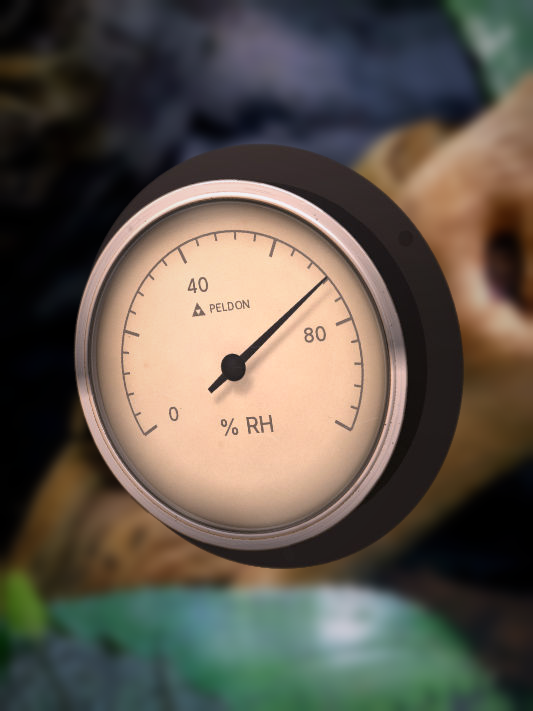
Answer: 72 %
